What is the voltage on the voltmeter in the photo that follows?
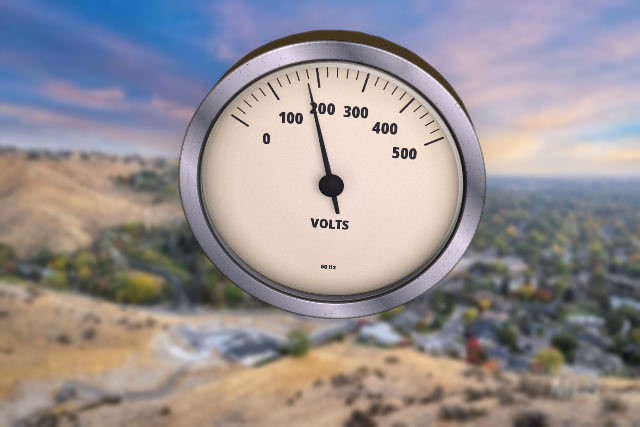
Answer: 180 V
